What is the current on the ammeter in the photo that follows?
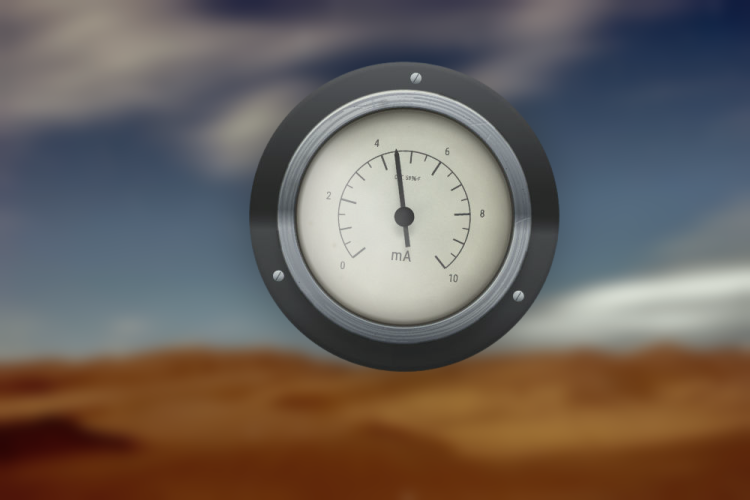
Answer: 4.5 mA
